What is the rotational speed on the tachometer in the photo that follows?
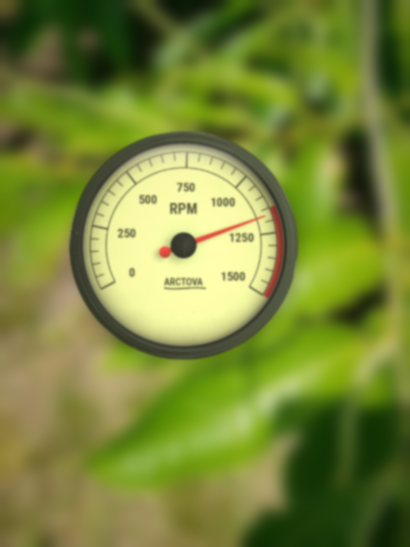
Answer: 1175 rpm
